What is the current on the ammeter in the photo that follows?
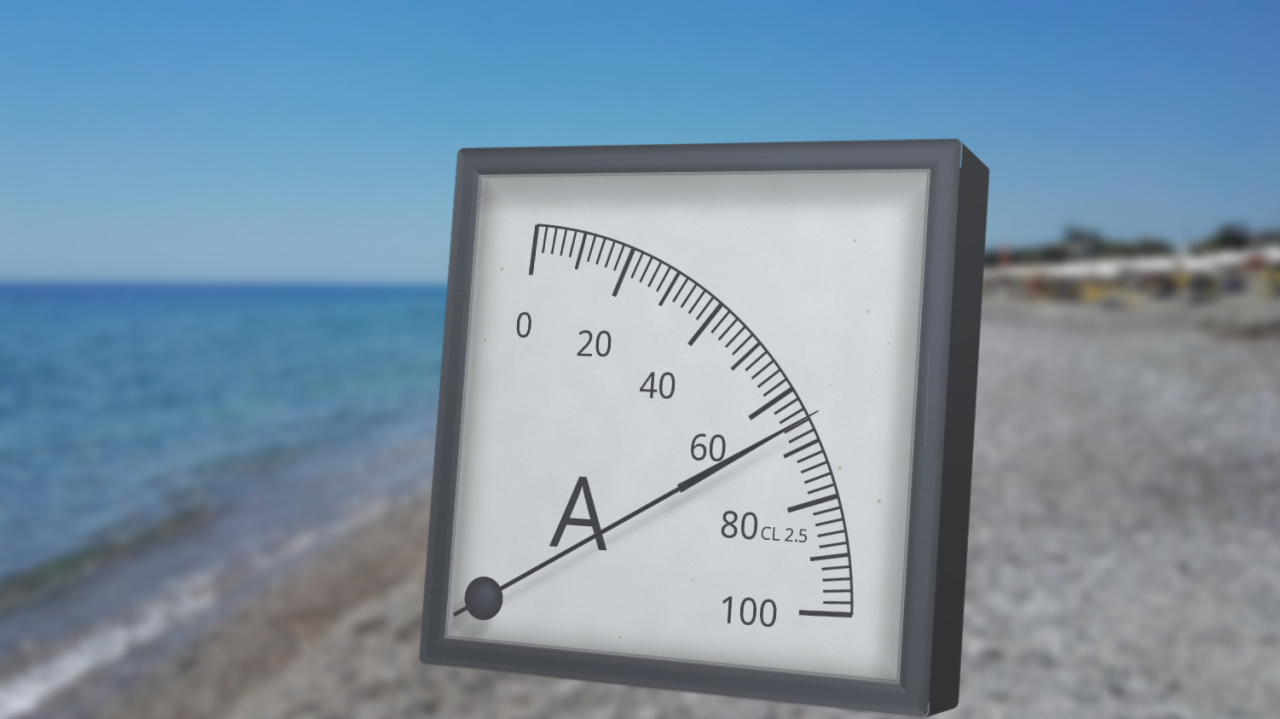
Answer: 66 A
